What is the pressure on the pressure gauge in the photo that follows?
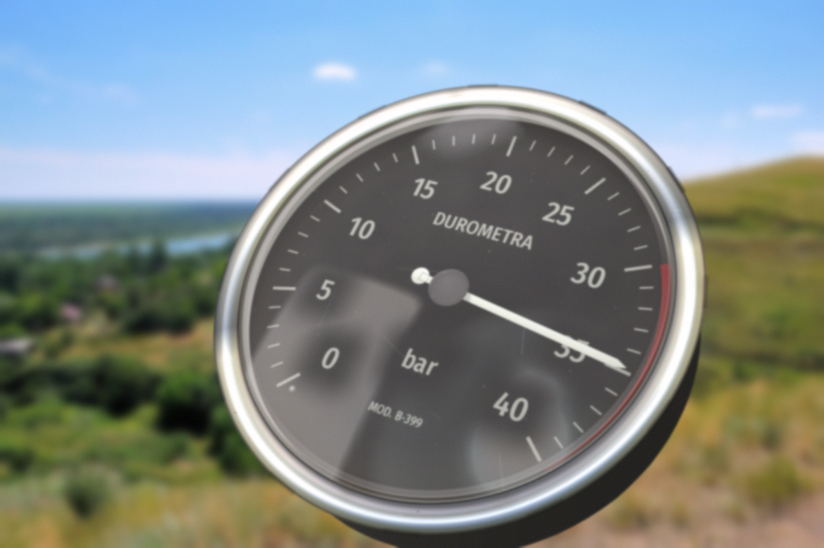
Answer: 35 bar
